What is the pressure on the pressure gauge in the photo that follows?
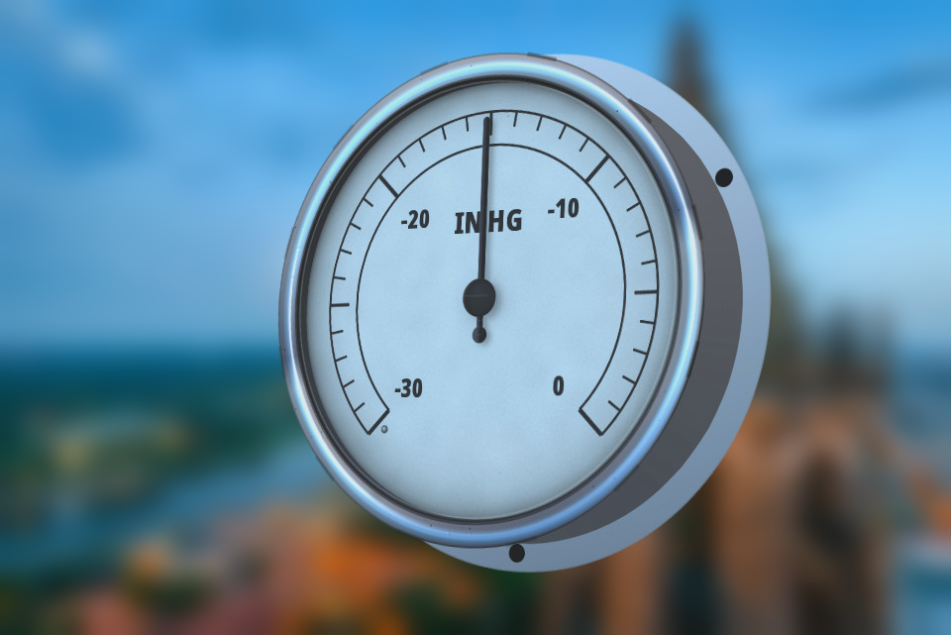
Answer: -15 inHg
